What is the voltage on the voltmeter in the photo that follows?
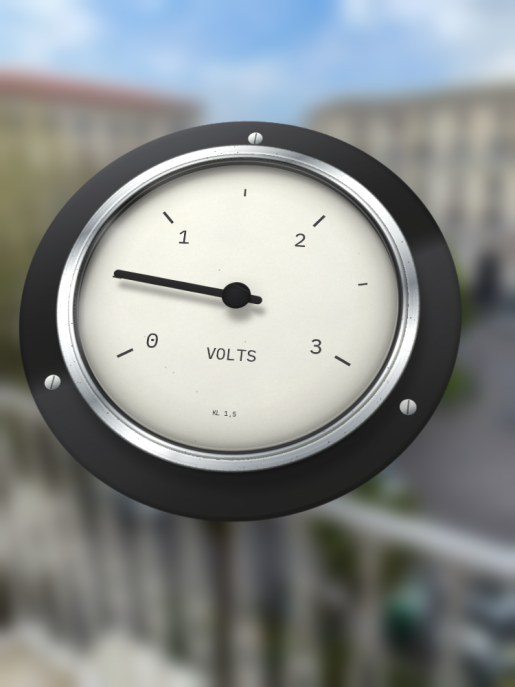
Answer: 0.5 V
